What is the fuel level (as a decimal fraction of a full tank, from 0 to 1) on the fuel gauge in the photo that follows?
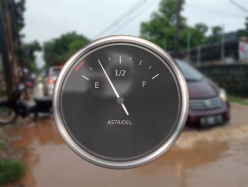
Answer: 0.25
